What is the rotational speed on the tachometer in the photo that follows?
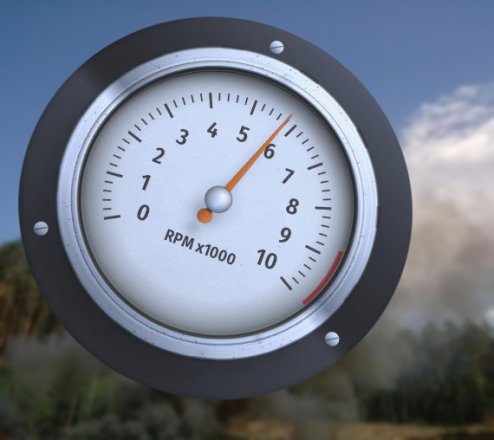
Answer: 5800 rpm
